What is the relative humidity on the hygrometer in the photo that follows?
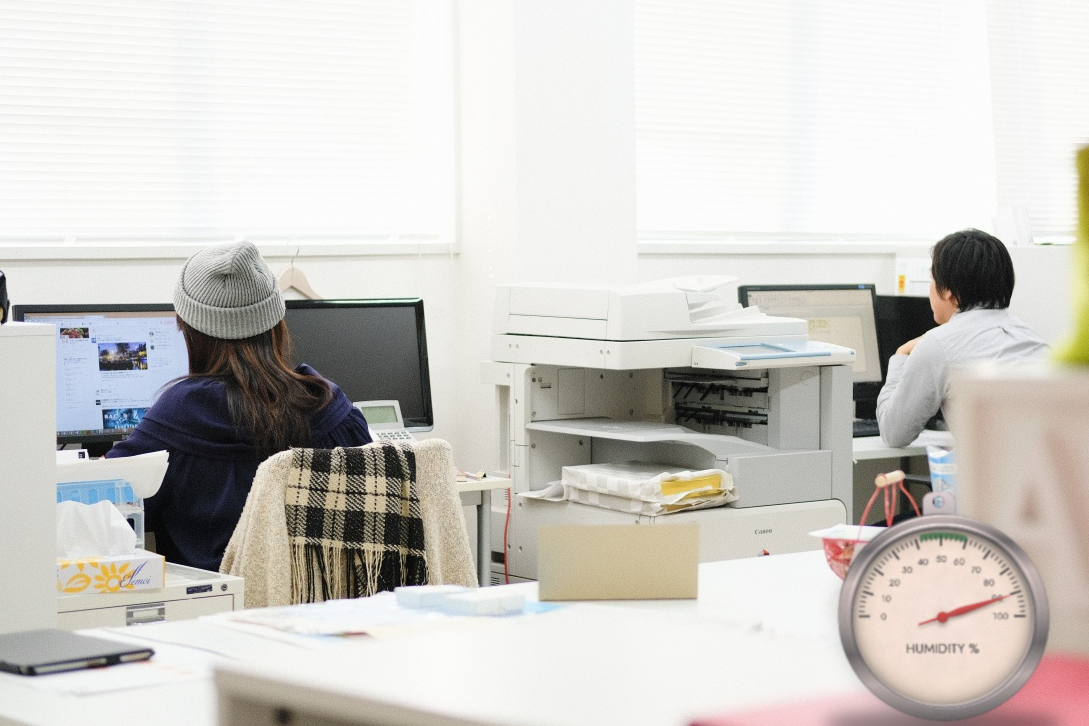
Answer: 90 %
